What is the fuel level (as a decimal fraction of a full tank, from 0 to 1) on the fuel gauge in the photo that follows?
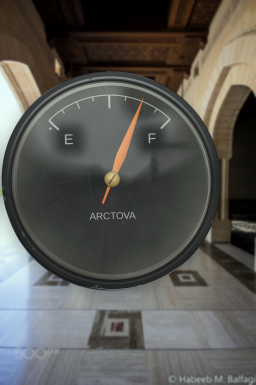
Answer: 0.75
